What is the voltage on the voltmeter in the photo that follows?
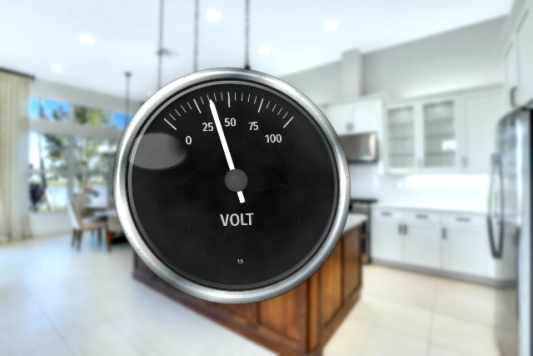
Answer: 35 V
